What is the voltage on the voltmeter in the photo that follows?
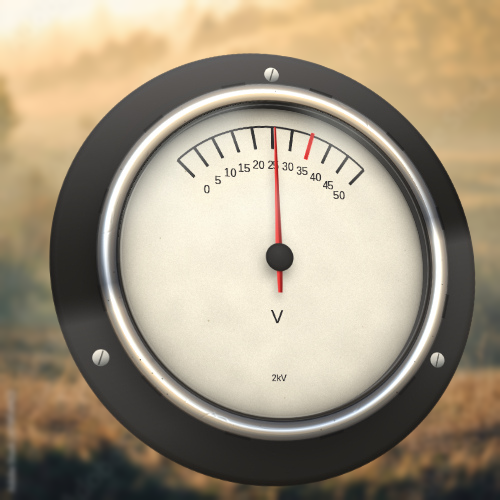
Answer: 25 V
